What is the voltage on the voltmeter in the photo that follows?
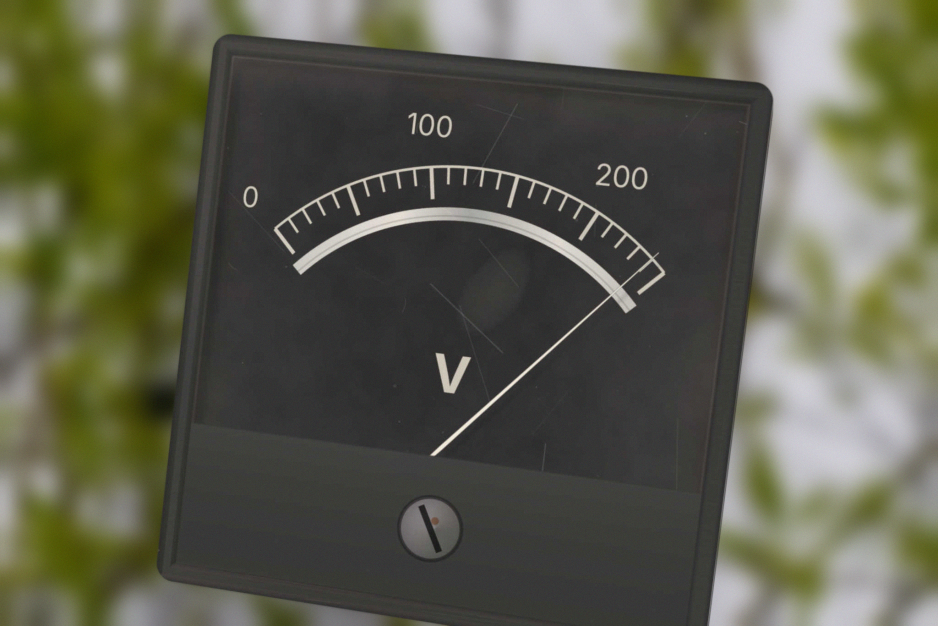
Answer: 240 V
